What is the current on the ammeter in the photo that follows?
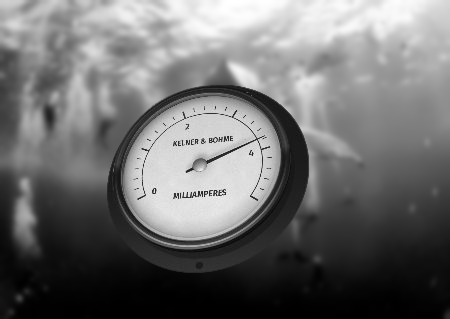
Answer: 3.8 mA
